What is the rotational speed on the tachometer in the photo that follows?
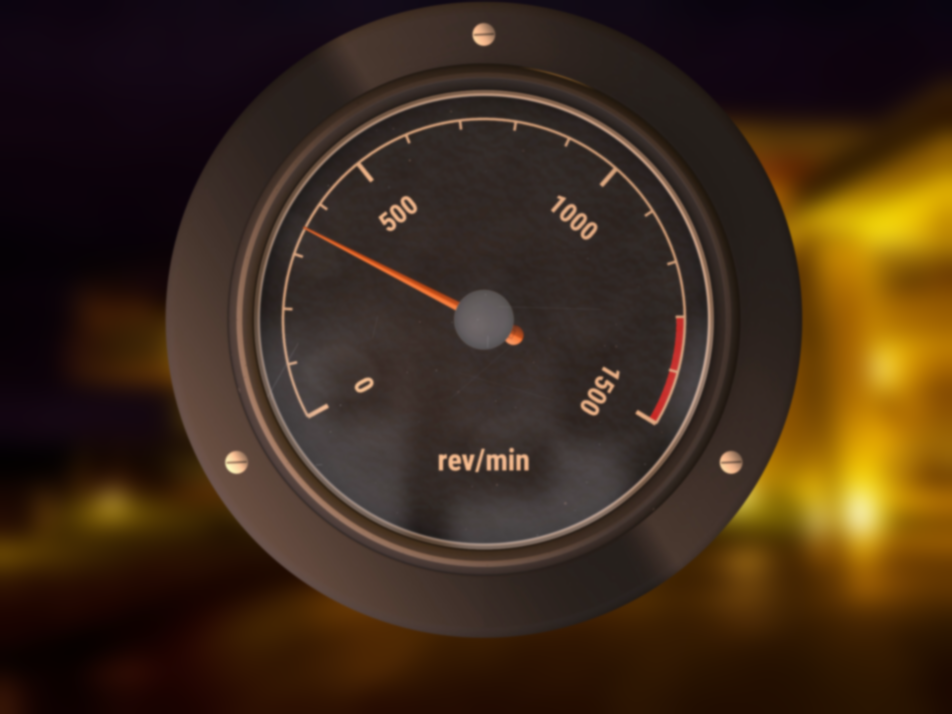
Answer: 350 rpm
